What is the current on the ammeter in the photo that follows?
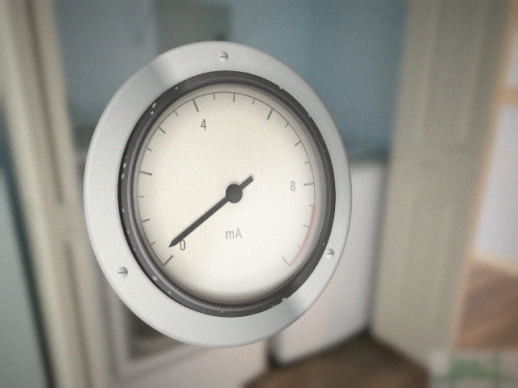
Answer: 0.25 mA
